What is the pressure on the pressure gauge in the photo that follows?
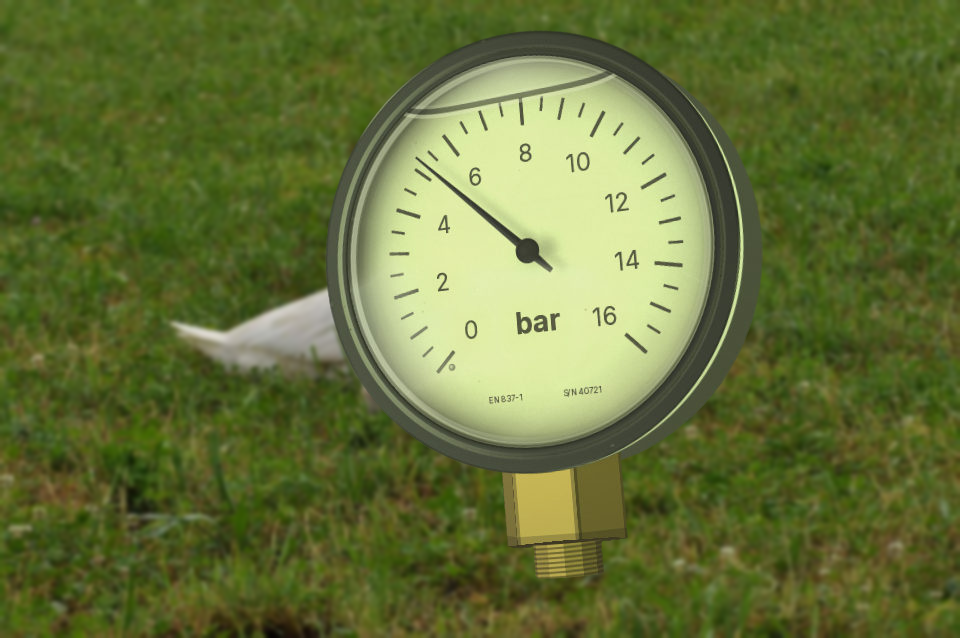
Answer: 5.25 bar
